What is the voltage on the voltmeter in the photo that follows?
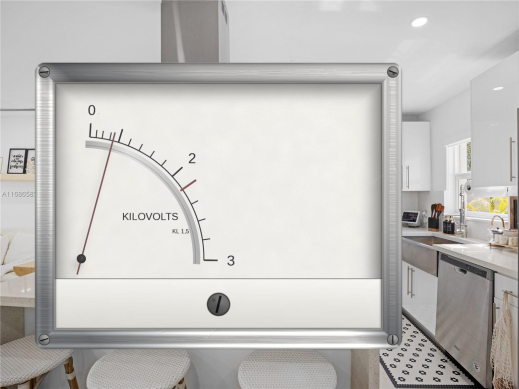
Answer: 0.9 kV
